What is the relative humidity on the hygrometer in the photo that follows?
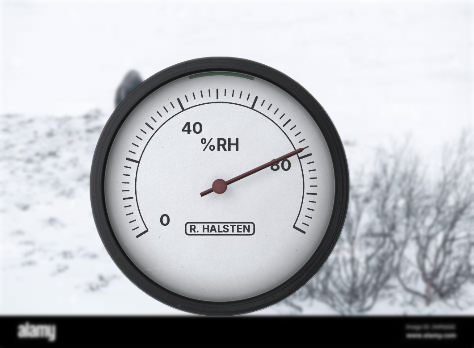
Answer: 78 %
